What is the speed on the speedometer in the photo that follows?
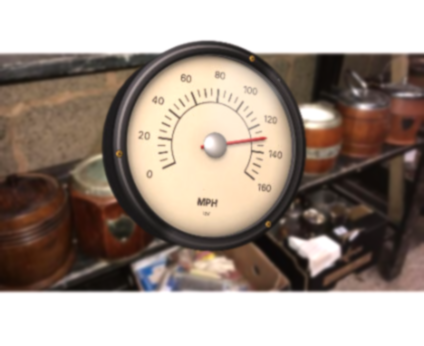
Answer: 130 mph
